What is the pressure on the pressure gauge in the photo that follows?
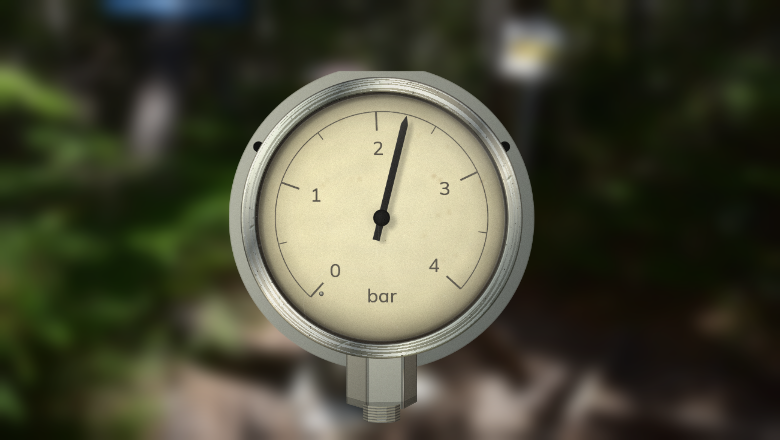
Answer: 2.25 bar
